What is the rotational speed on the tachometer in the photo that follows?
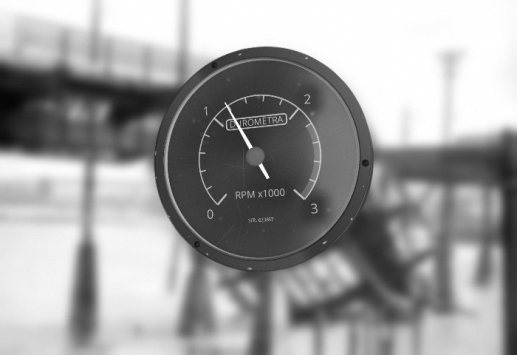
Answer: 1200 rpm
